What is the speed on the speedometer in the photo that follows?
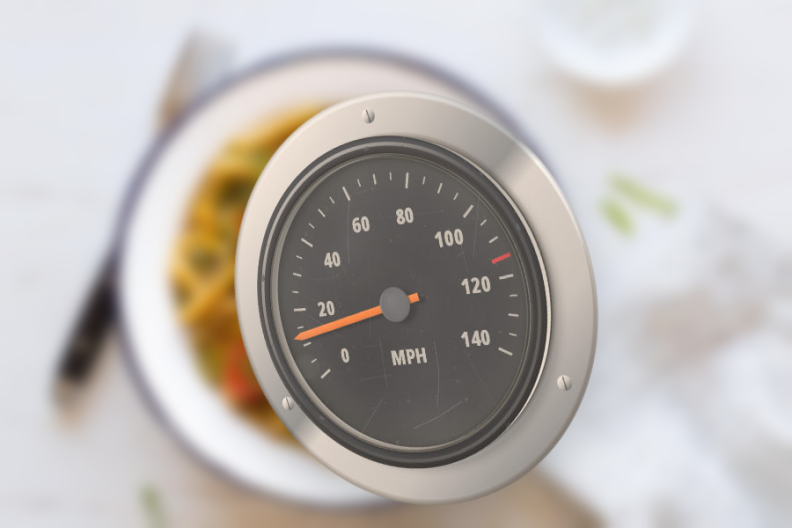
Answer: 12.5 mph
